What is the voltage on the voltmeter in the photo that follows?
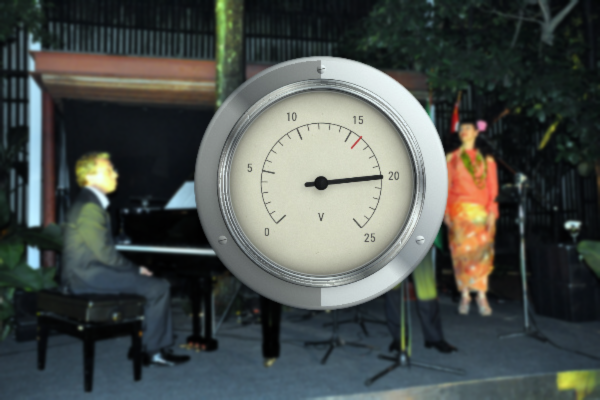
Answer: 20 V
